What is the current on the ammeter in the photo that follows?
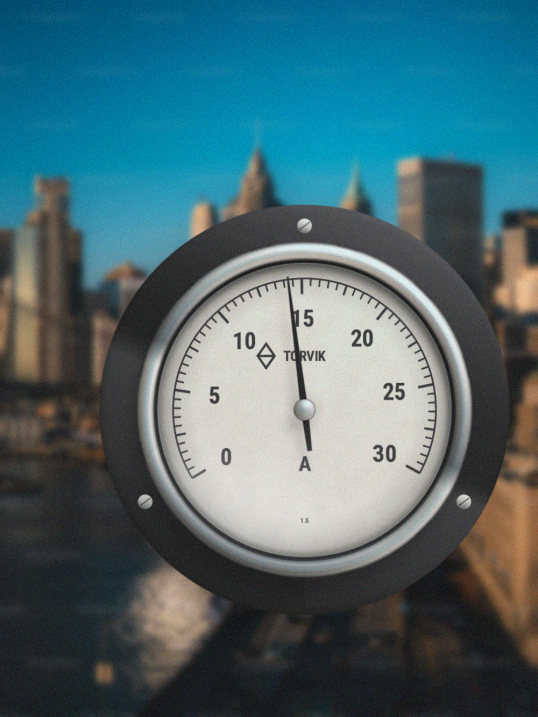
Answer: 14.25 A
